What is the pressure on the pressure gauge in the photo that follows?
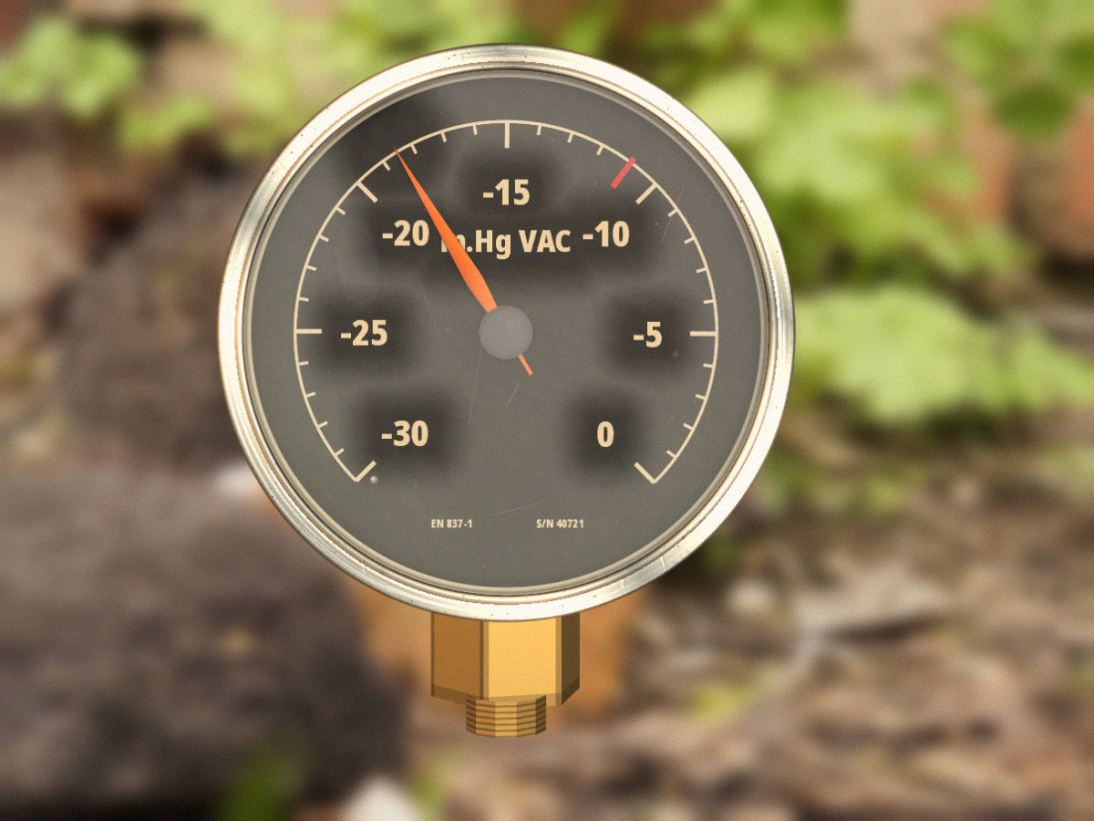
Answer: -18.5 inHg
